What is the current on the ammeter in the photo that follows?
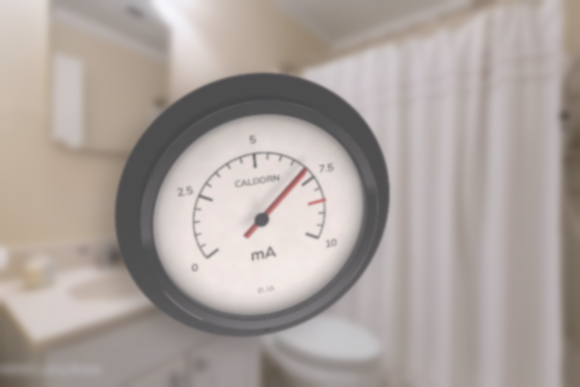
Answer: 7 mA
